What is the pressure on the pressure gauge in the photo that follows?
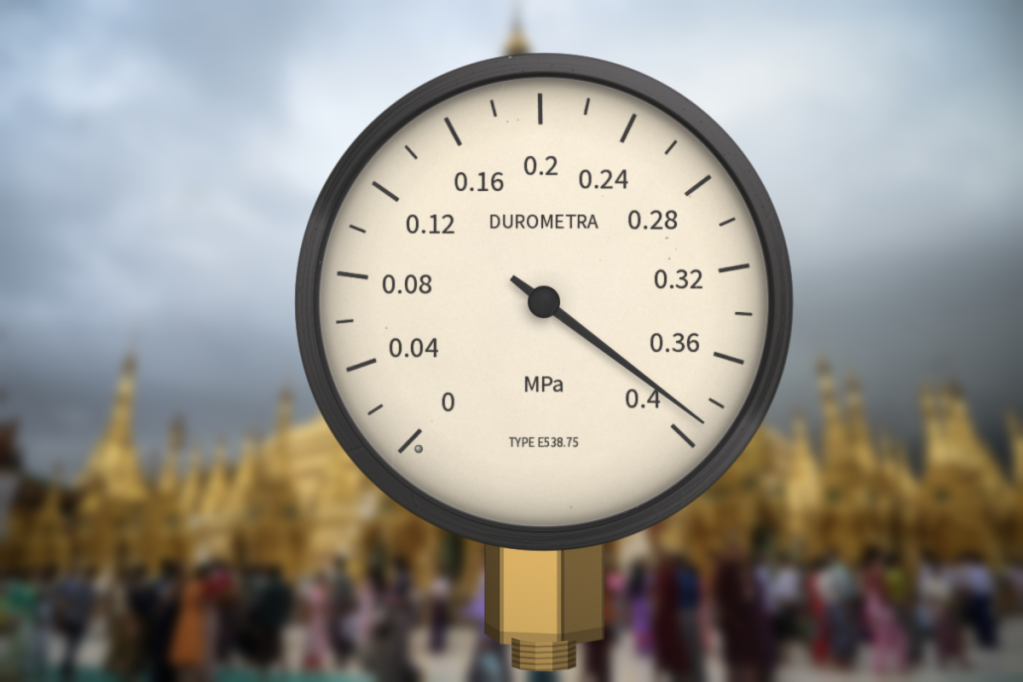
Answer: 0.39 MPa
